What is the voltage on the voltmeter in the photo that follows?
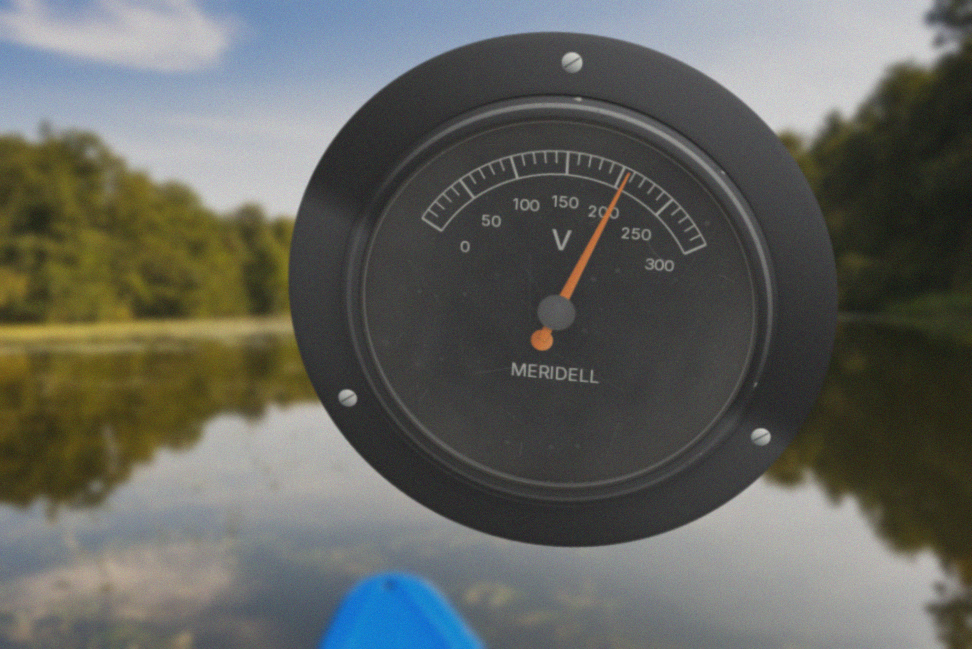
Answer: 205 V
